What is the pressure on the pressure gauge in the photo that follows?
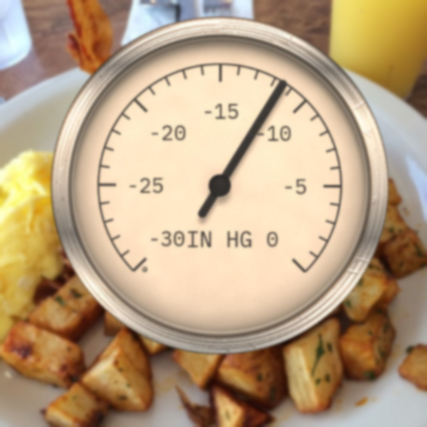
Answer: -11.5 inHg
